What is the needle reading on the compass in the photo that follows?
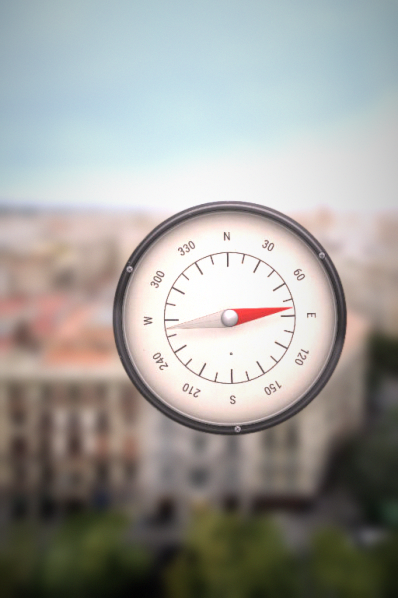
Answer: 82.5 °
